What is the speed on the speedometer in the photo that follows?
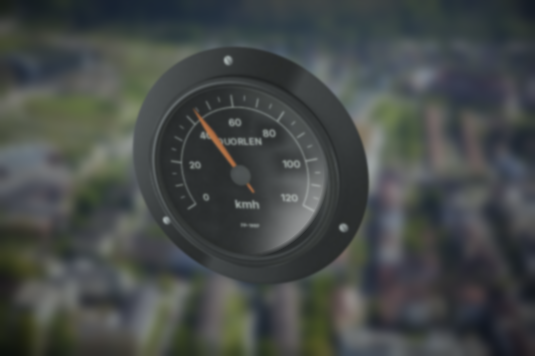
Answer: 45 km/h
